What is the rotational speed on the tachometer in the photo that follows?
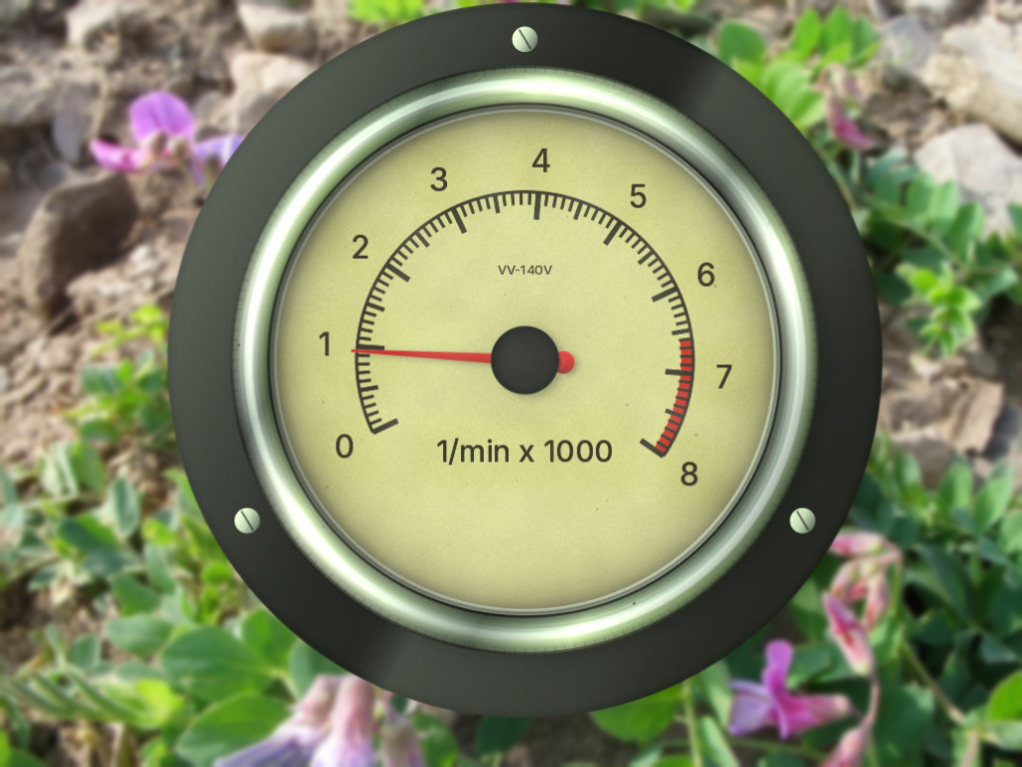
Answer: 950 rpm
